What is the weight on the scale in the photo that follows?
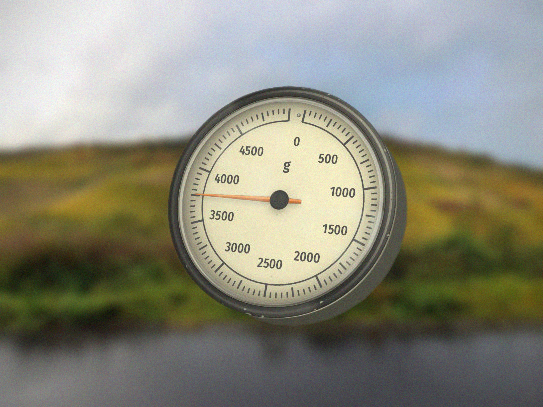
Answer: 3750 g
